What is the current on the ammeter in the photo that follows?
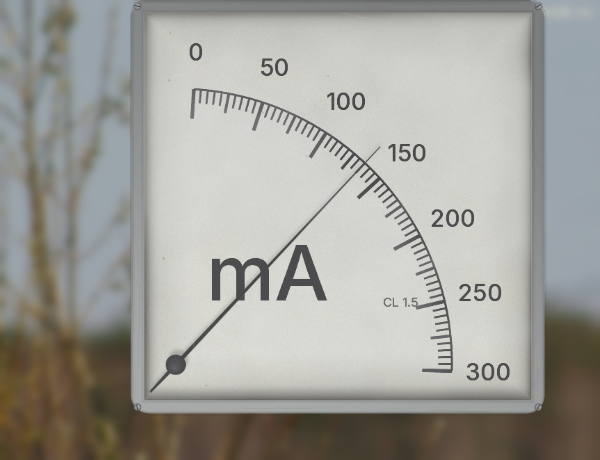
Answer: 135 mA
